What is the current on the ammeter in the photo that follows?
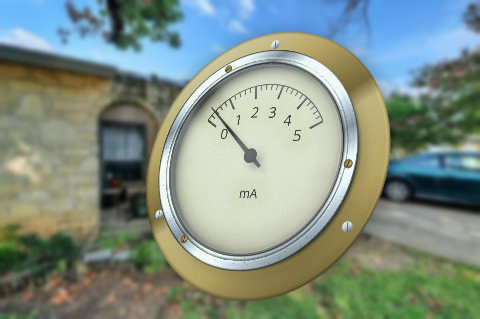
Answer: 0.4 mA
